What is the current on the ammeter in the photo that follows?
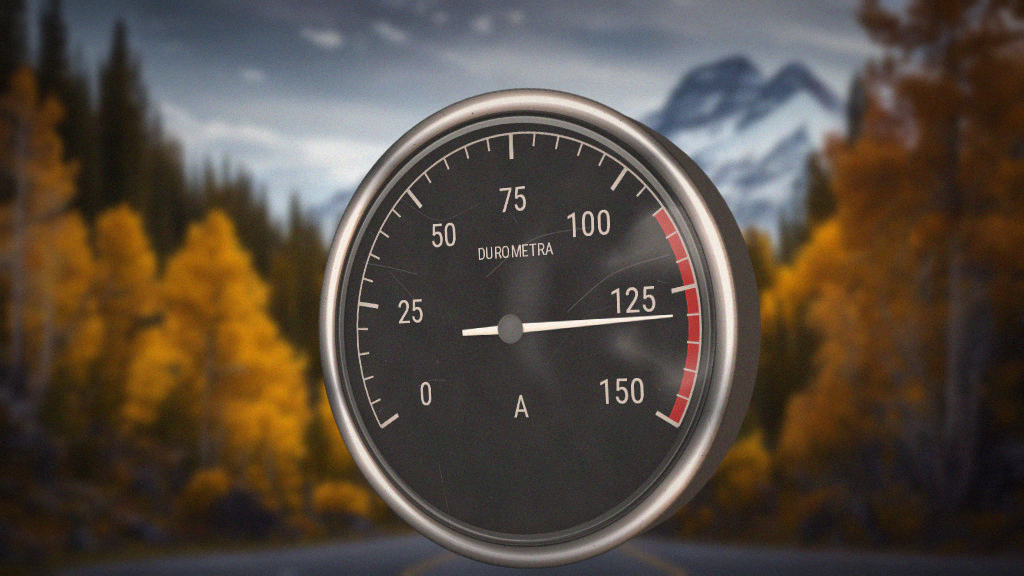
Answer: 130 A
